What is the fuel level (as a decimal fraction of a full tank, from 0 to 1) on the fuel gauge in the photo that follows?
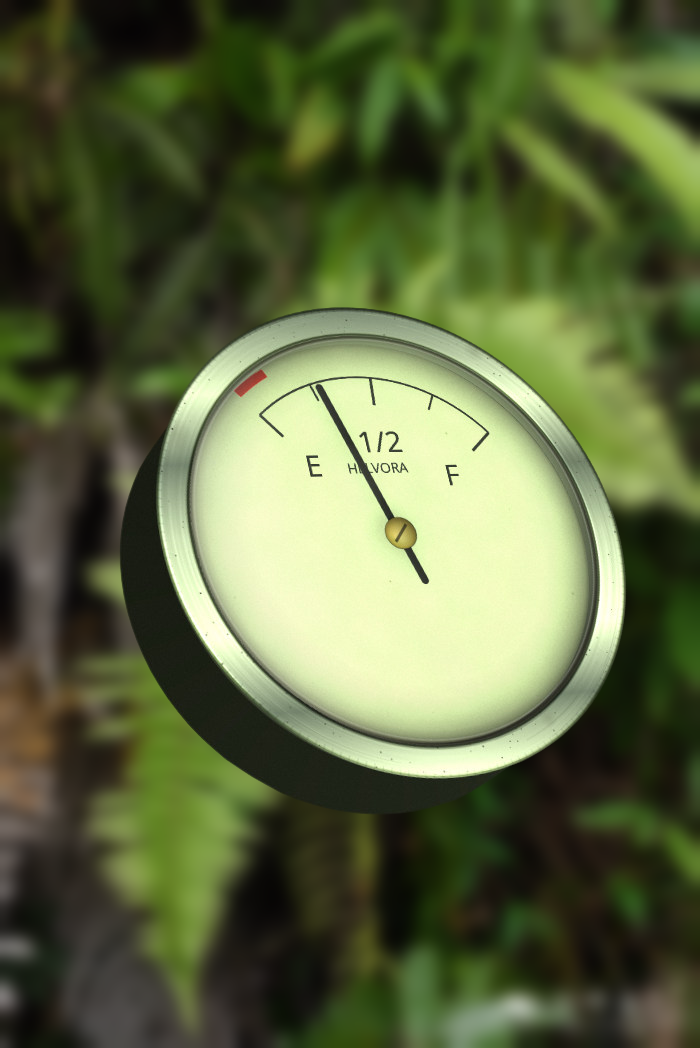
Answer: 0.25
